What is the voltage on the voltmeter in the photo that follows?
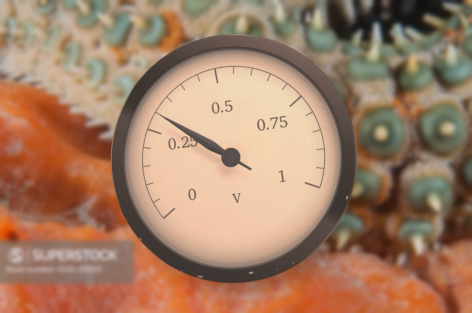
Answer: 0.3 V
